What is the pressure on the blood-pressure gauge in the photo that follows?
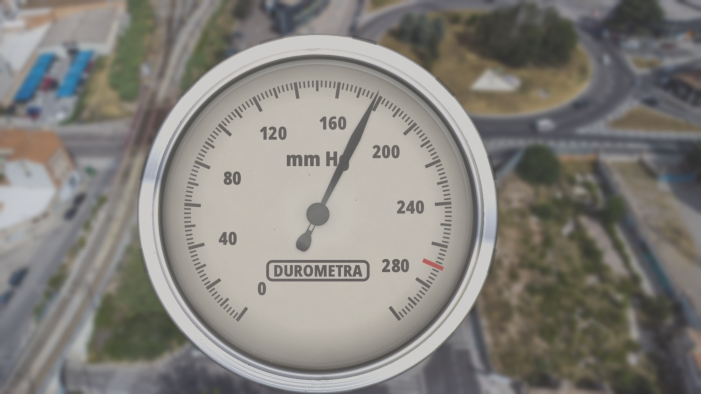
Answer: 178 mmHg
